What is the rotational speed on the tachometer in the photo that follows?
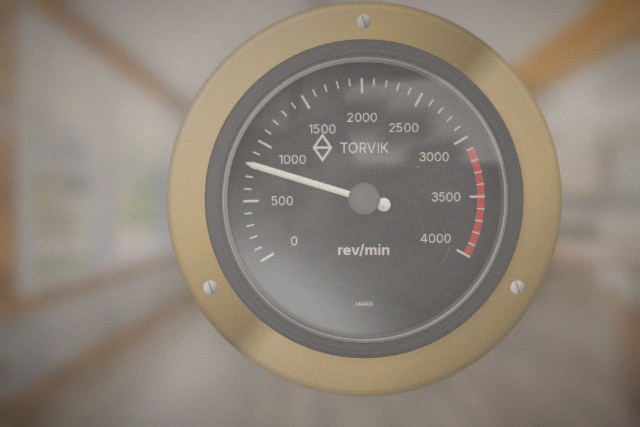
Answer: 800 rpm
